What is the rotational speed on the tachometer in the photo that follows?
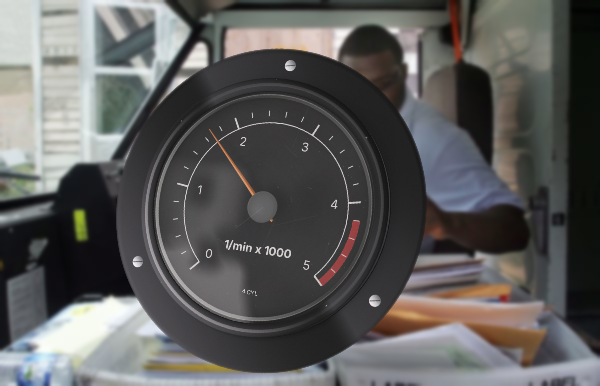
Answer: 1700 rpm
